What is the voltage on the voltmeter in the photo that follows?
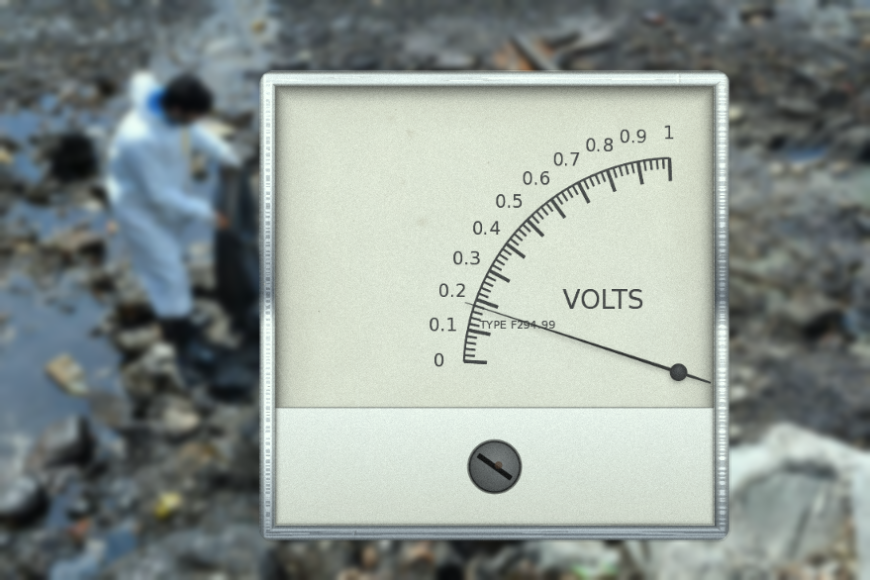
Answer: 0.18 V
